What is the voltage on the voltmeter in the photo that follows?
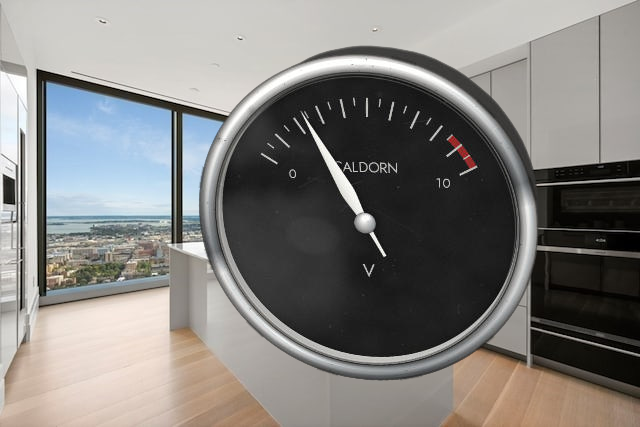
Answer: 2.5 V
